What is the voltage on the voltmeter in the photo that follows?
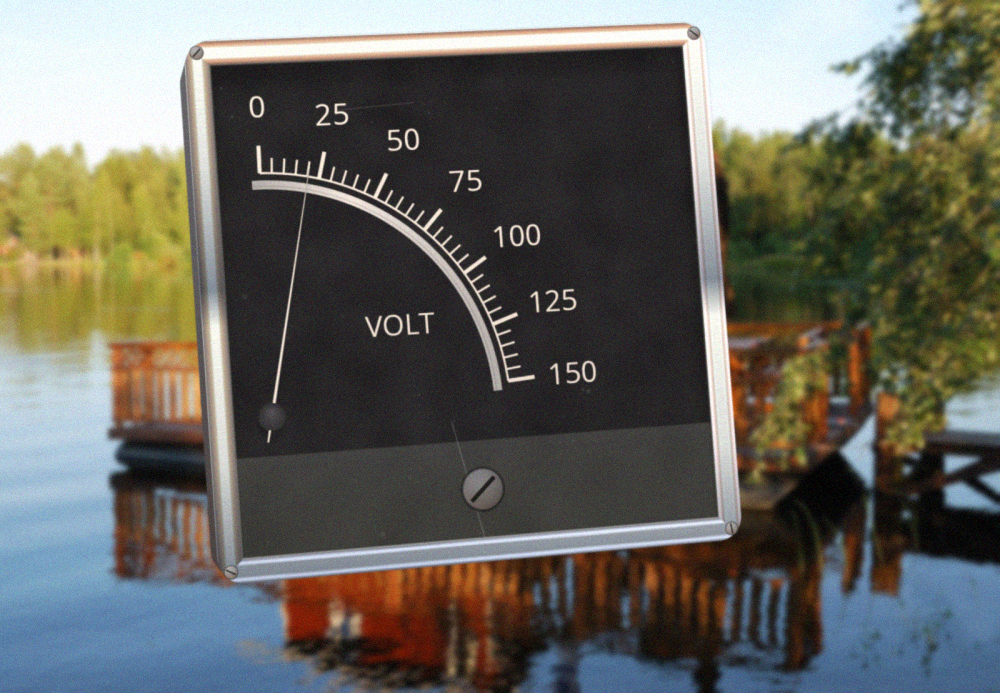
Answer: 20 V
